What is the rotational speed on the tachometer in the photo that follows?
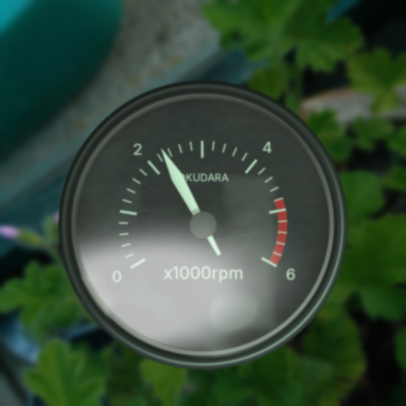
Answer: 2300 rpm
